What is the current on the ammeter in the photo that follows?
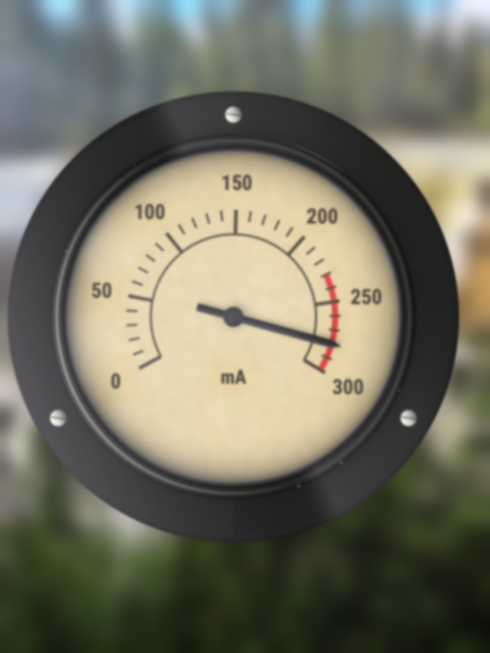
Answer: 280 mA
